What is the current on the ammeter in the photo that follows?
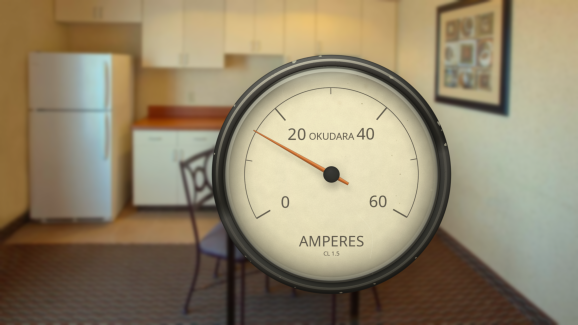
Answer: 15 A
